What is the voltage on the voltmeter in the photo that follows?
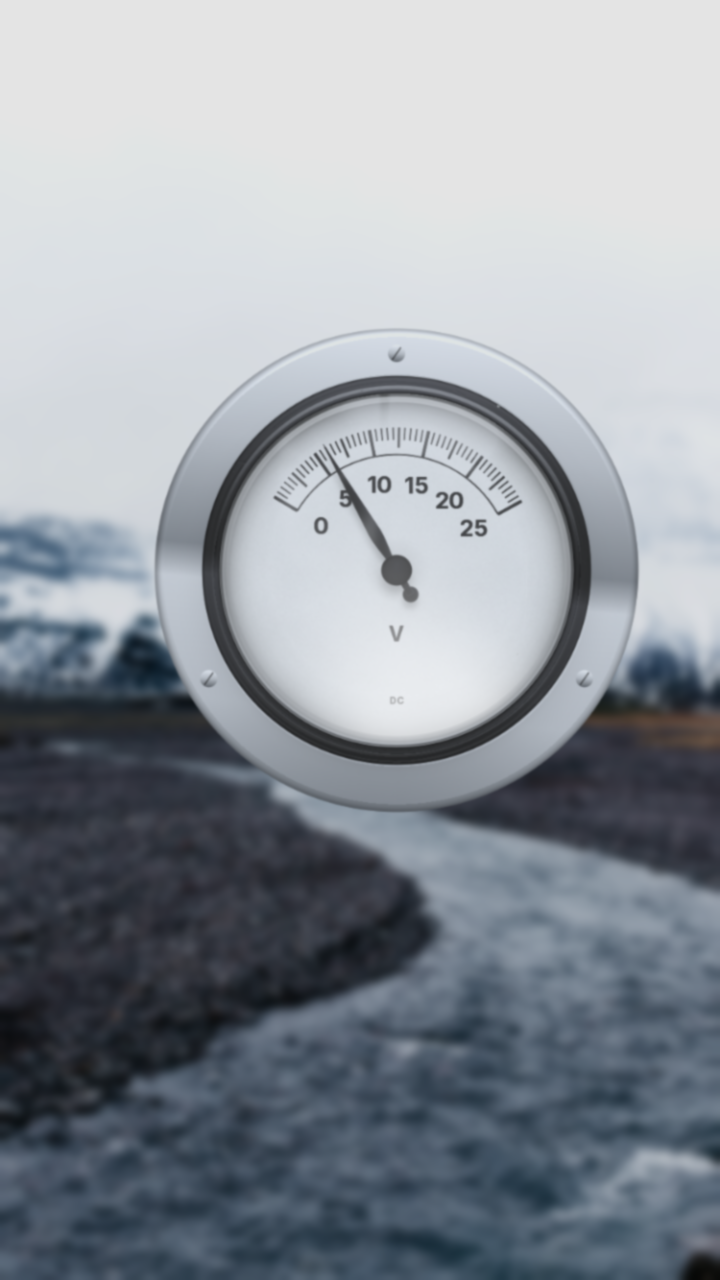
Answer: 6 V
